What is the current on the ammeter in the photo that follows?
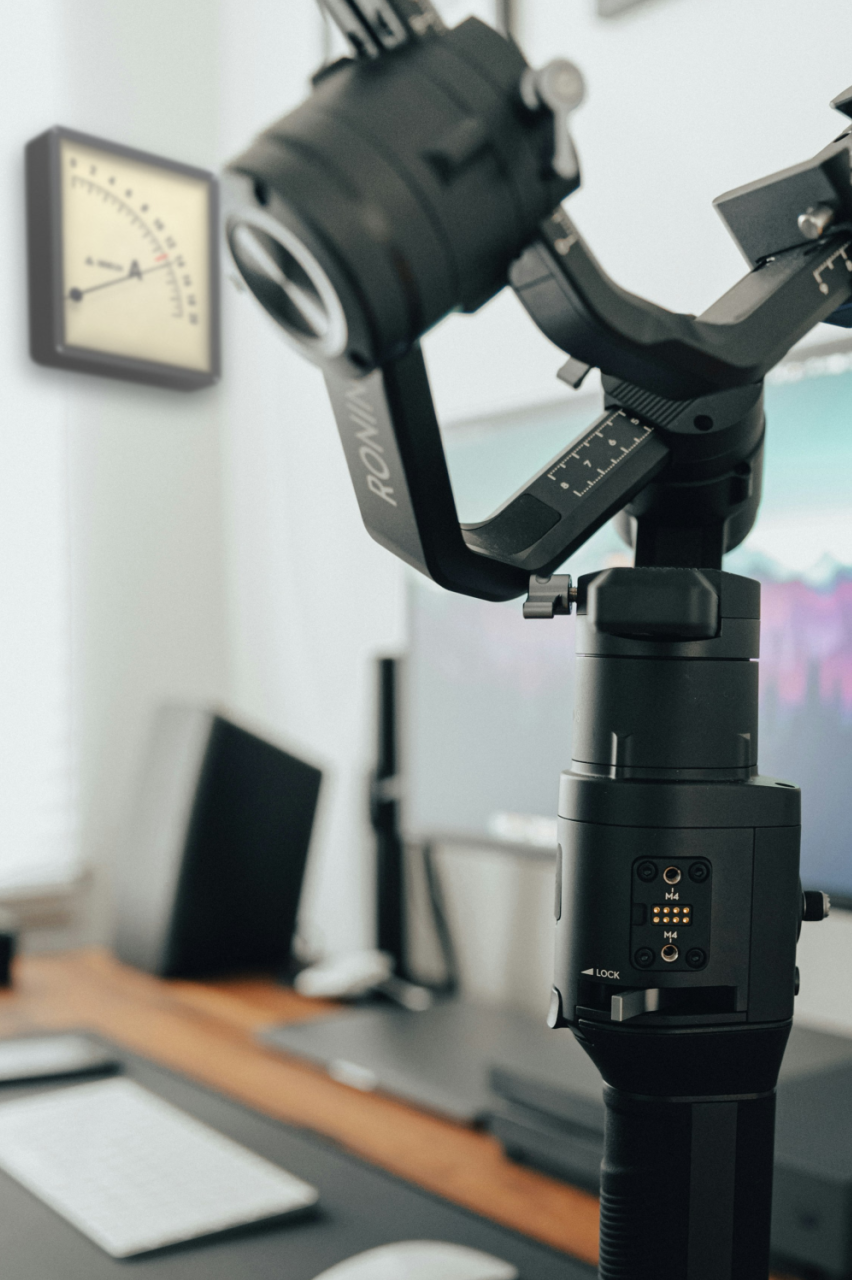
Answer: 14 A
